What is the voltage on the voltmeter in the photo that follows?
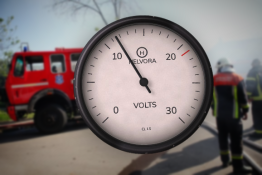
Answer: 11.5 V
